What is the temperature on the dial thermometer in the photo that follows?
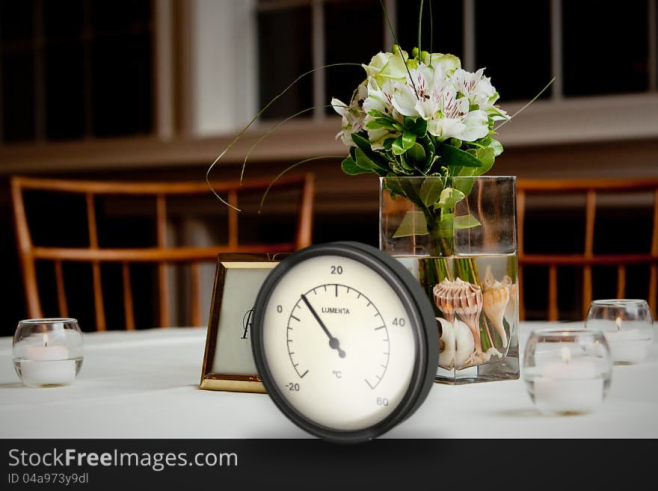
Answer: 8 °C
